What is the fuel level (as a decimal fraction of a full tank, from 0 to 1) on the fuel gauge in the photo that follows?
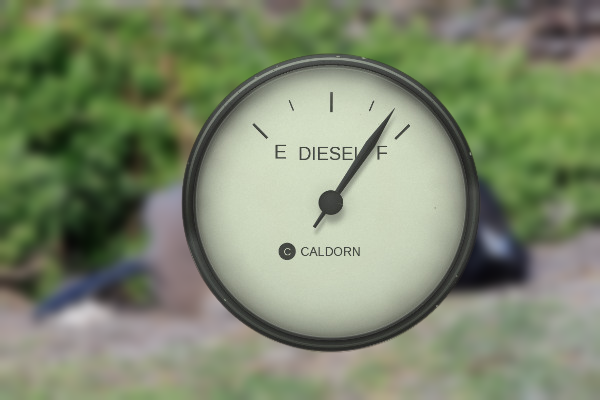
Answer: 0.875
